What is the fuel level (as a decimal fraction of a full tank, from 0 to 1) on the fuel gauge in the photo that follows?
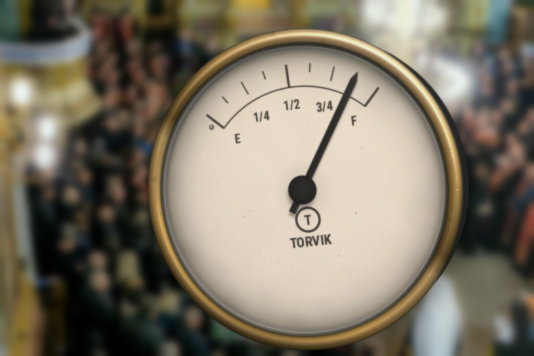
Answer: 0.875
